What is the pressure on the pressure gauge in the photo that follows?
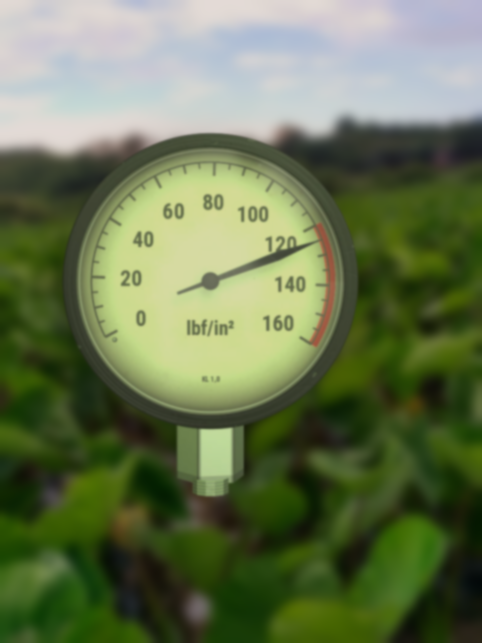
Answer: 125 psi
